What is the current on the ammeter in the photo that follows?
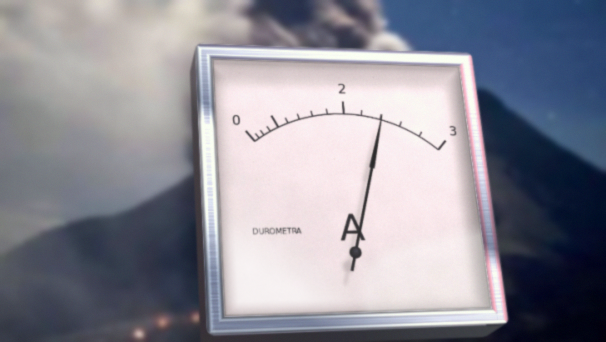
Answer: 2.4 A
